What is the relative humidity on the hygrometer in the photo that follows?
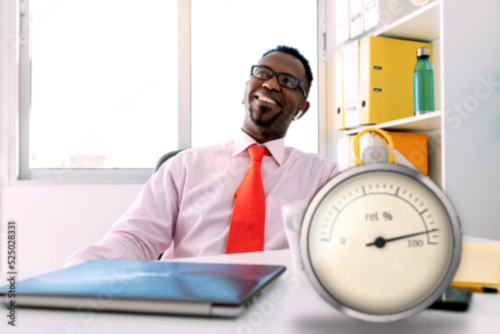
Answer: 92 %
